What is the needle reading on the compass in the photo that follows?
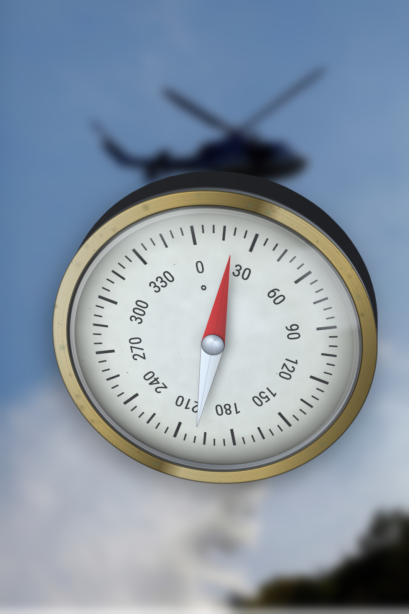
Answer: 20 °
